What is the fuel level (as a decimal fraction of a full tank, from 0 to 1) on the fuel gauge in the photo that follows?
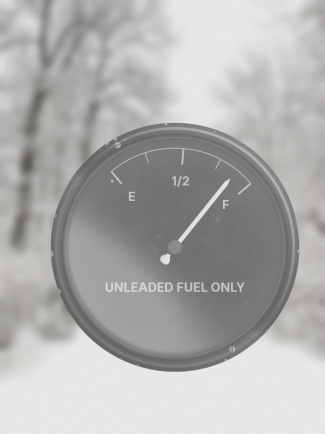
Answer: 0.875
